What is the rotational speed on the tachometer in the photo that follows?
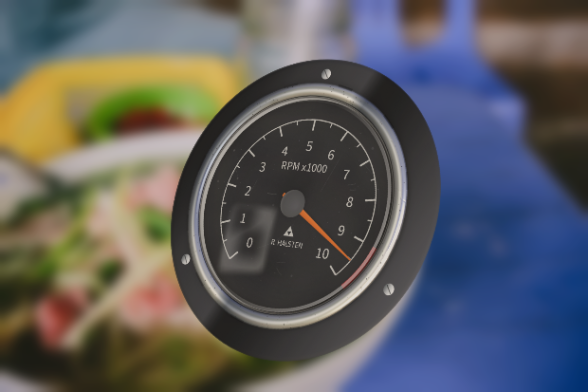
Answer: 9500 rpm
